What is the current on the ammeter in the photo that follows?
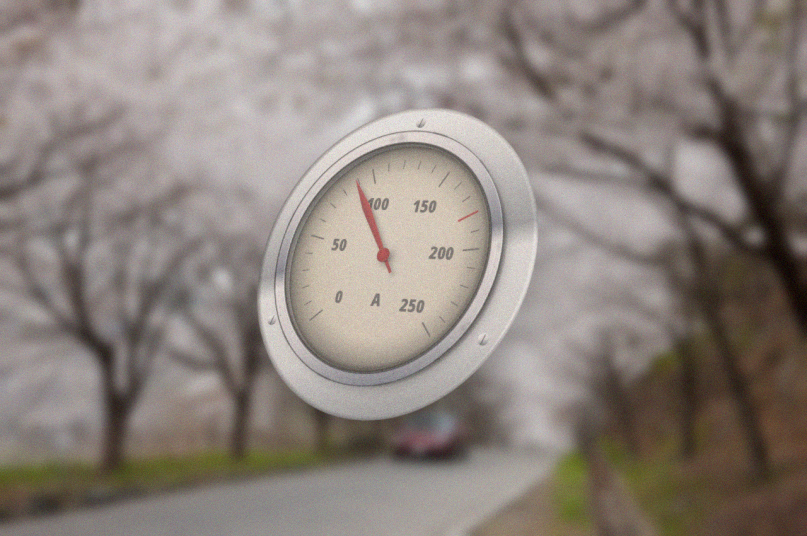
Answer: 90 A
